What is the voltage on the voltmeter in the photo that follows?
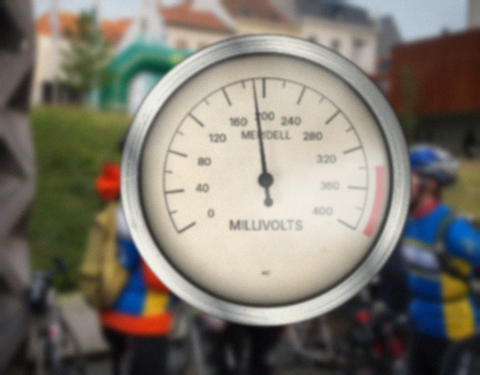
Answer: 190 mV
